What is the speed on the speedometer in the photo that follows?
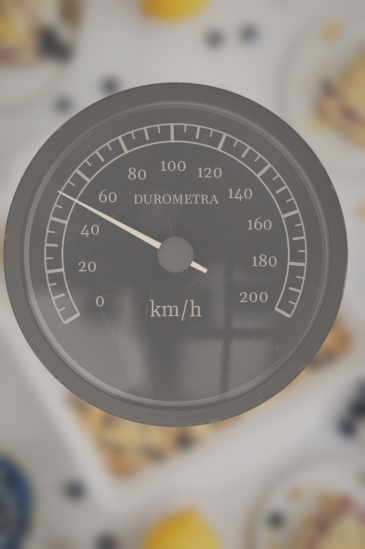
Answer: 50 km/h
